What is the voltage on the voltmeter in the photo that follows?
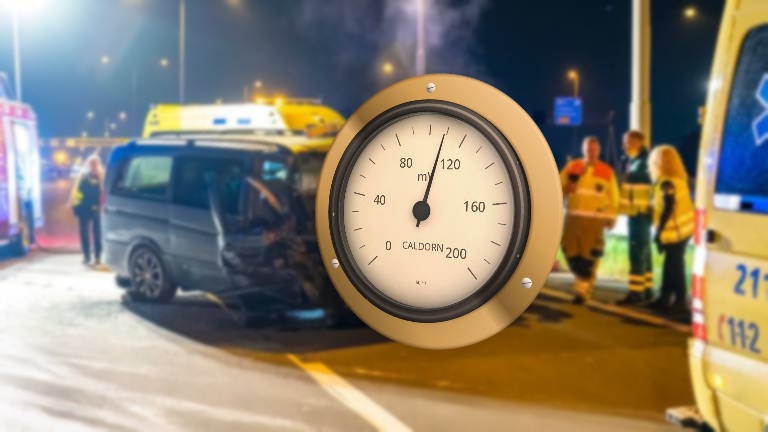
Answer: 110 mV
